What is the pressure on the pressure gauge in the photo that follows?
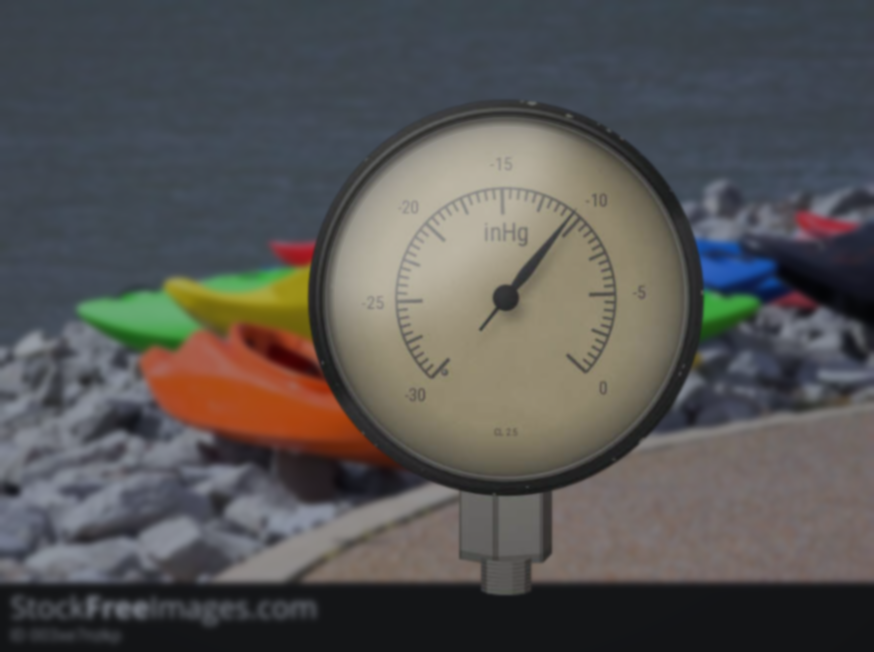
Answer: -10.5 inHg
